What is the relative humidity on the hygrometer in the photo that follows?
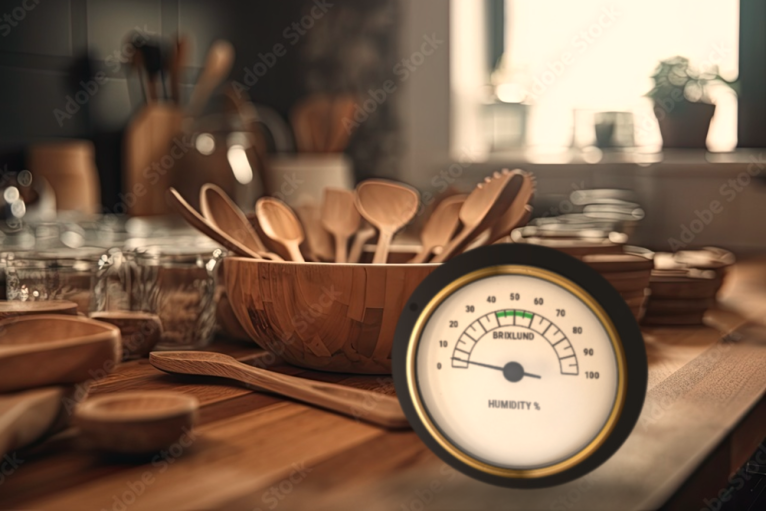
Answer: 5 %
